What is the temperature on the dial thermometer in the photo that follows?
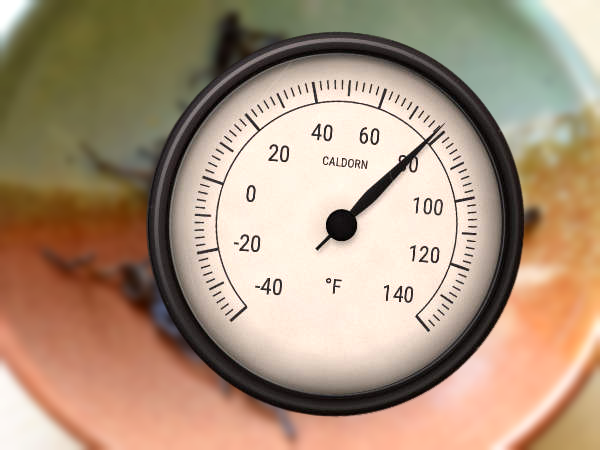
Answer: 78 °F
